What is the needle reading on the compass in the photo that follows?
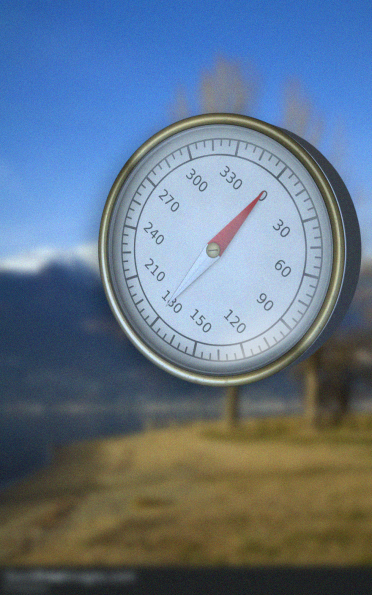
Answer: 0 °
